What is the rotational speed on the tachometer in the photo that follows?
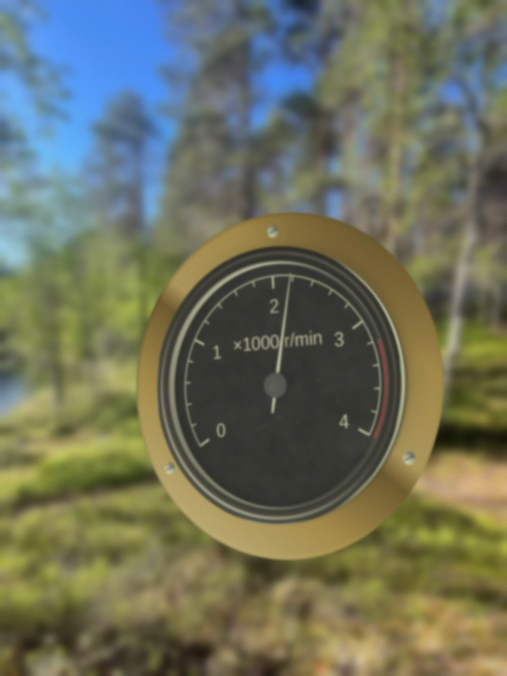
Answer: 2200 rpm
